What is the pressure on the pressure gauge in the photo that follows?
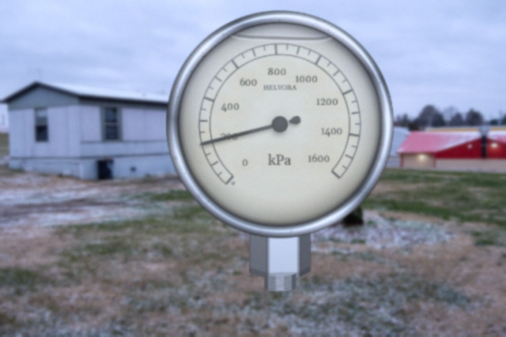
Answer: 200 kPa
